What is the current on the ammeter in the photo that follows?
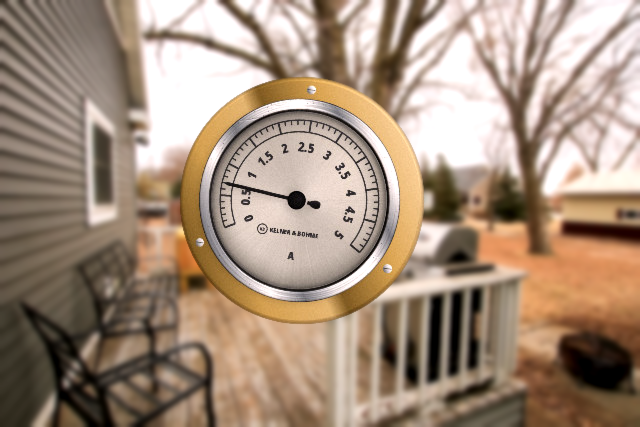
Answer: 0.7 A
